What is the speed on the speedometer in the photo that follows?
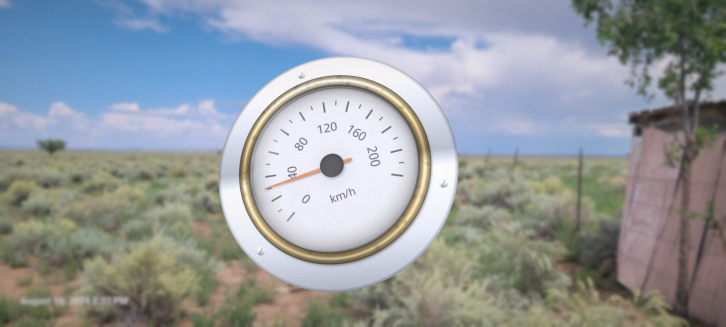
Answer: 30 km/h
